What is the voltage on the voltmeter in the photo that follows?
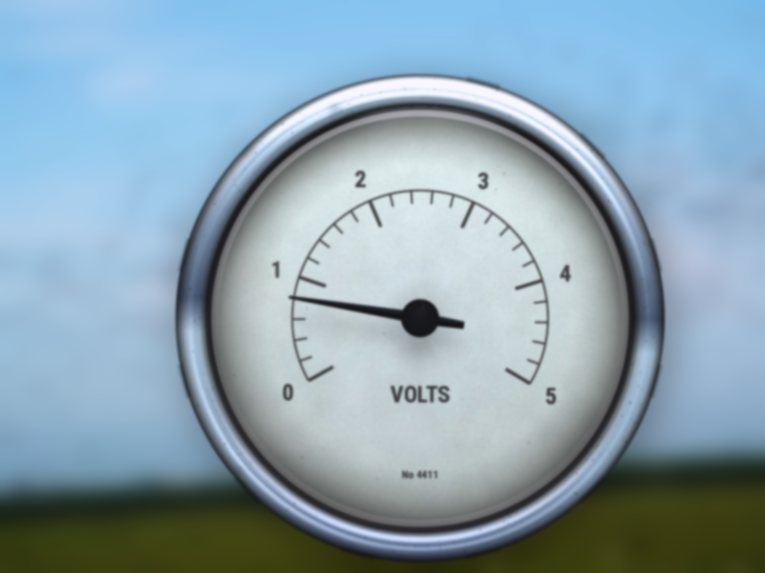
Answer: 0.8 V
